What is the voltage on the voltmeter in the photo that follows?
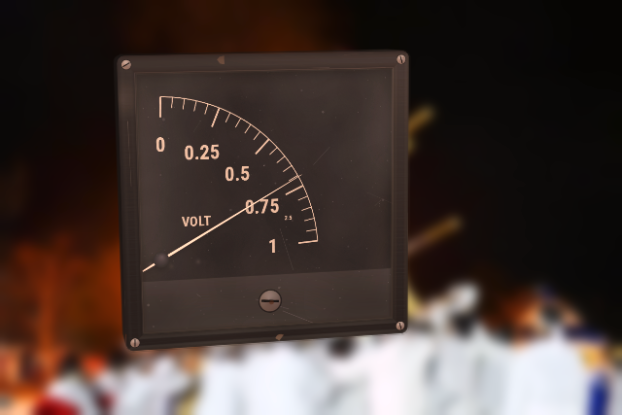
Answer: 0.7 V
